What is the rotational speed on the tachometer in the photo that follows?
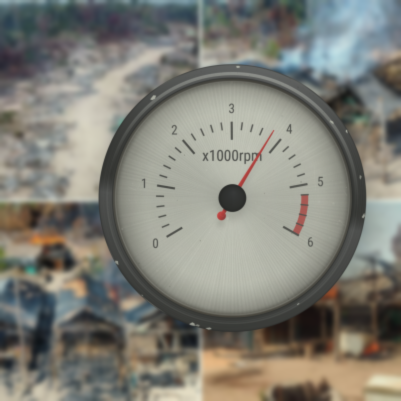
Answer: 3800 rpm
